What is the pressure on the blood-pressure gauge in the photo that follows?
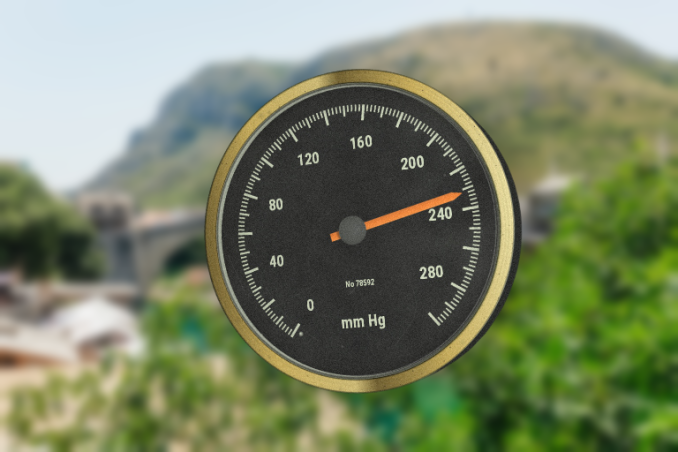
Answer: 232 mmHg
